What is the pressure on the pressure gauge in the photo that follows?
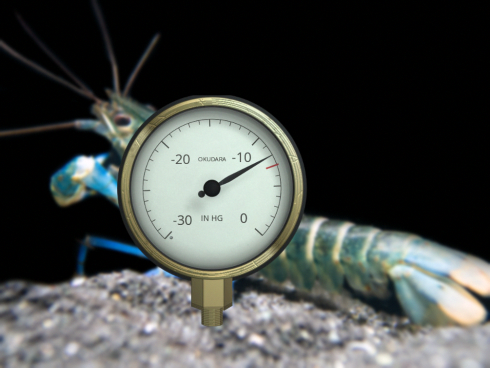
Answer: -8 inHg
